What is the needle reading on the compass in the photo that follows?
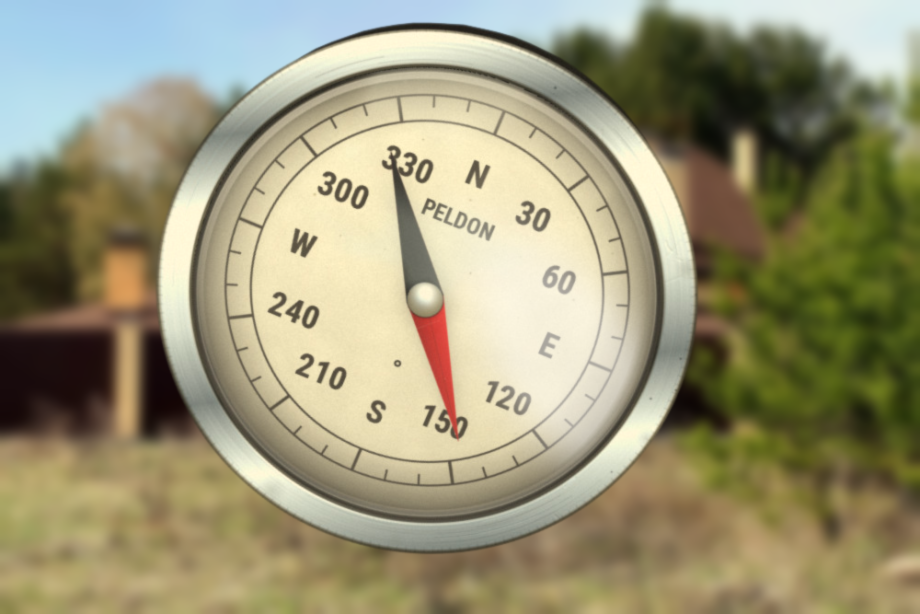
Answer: 145 °
